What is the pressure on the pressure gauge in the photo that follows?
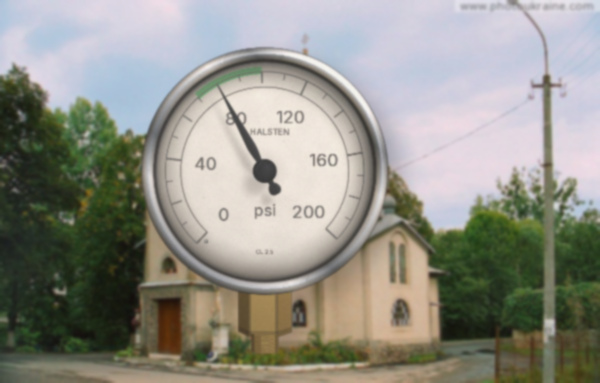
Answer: 80 psi
